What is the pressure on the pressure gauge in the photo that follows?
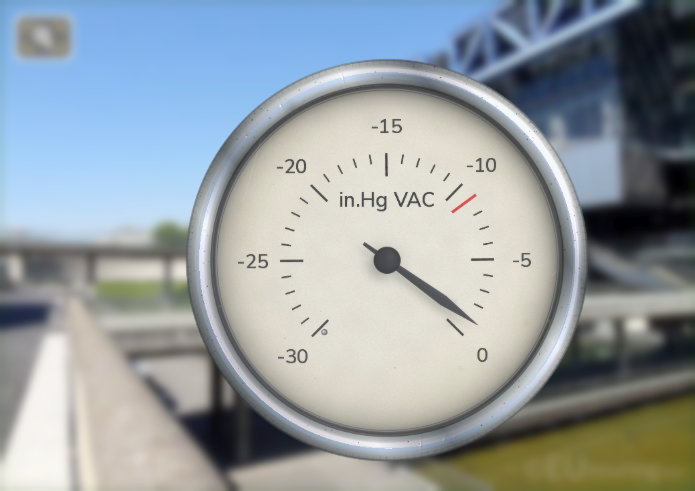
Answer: -1 inHg
